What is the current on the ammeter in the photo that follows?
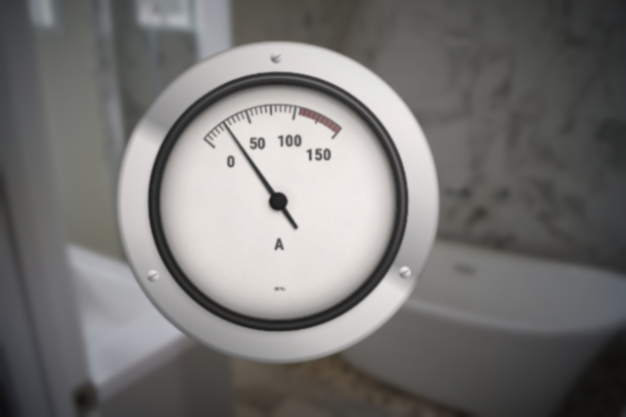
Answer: 25 A
